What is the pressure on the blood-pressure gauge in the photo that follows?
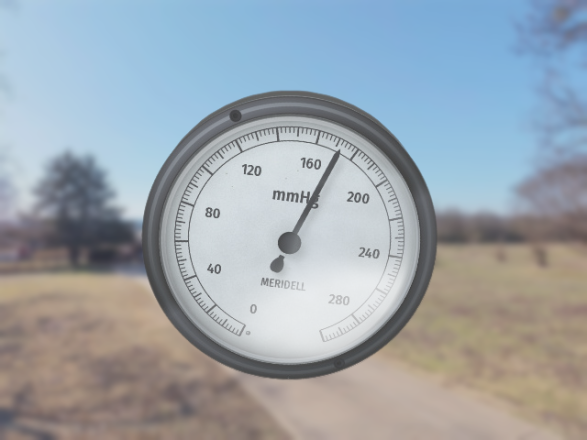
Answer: 172 mmHg
